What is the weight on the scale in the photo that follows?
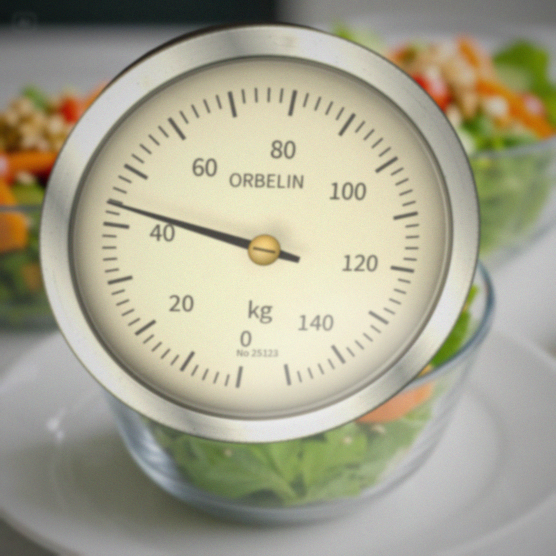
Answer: 44 kg
